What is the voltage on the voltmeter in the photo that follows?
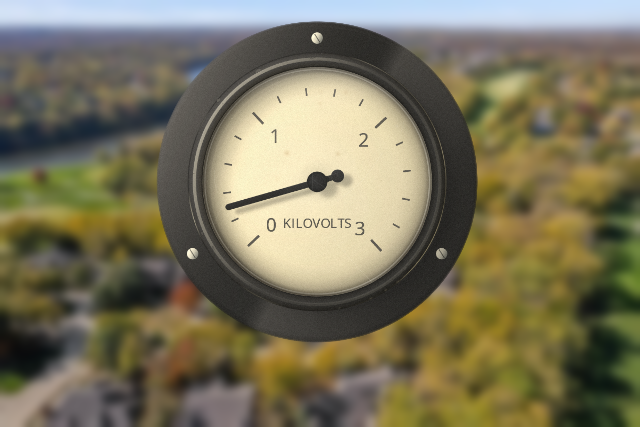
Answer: 0.3 kV
